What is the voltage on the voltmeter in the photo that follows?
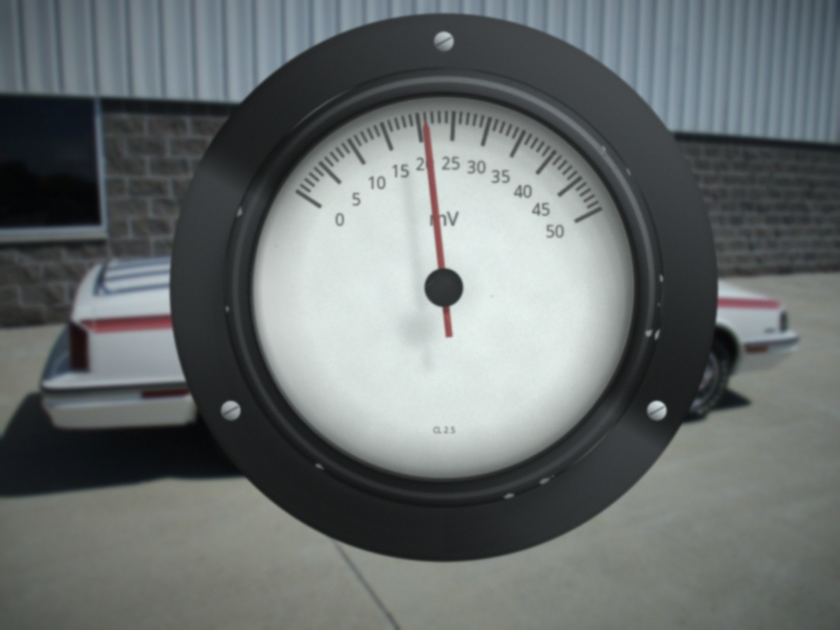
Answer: 21 mV
